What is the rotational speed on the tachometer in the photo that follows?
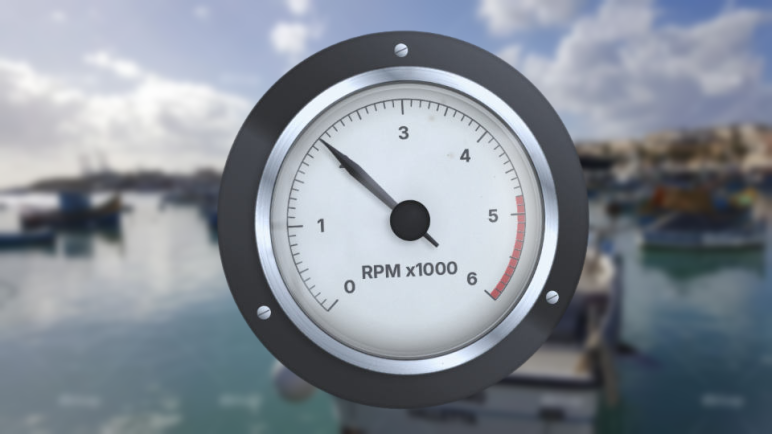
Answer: 2000 rpm
